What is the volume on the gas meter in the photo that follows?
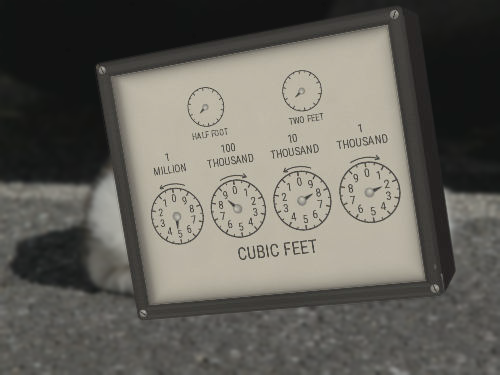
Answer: 488200 ft³
